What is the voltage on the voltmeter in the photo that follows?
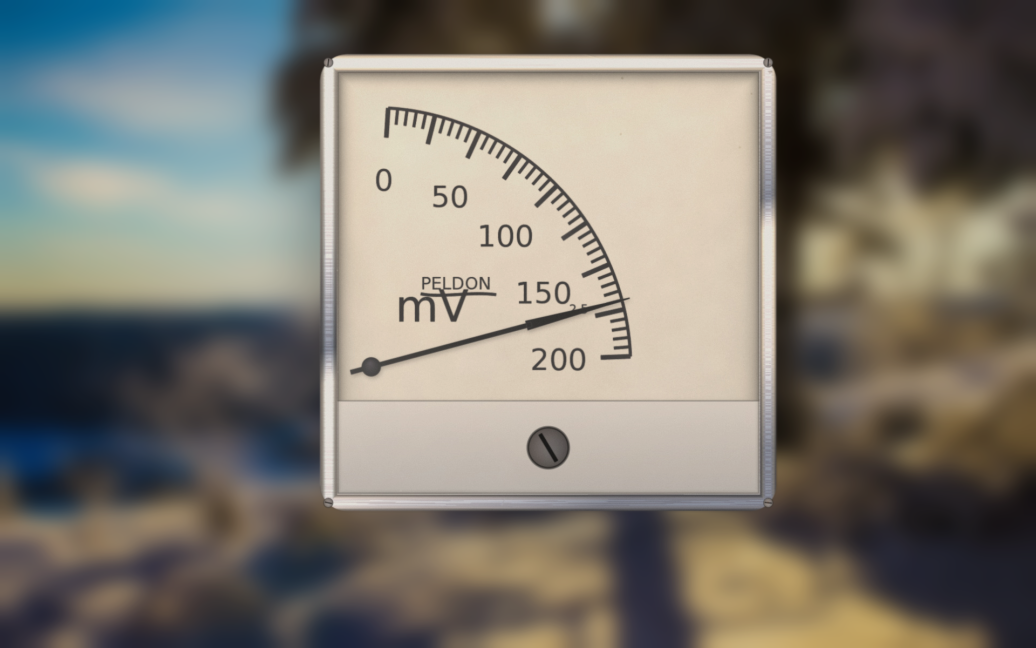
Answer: 170 mV
